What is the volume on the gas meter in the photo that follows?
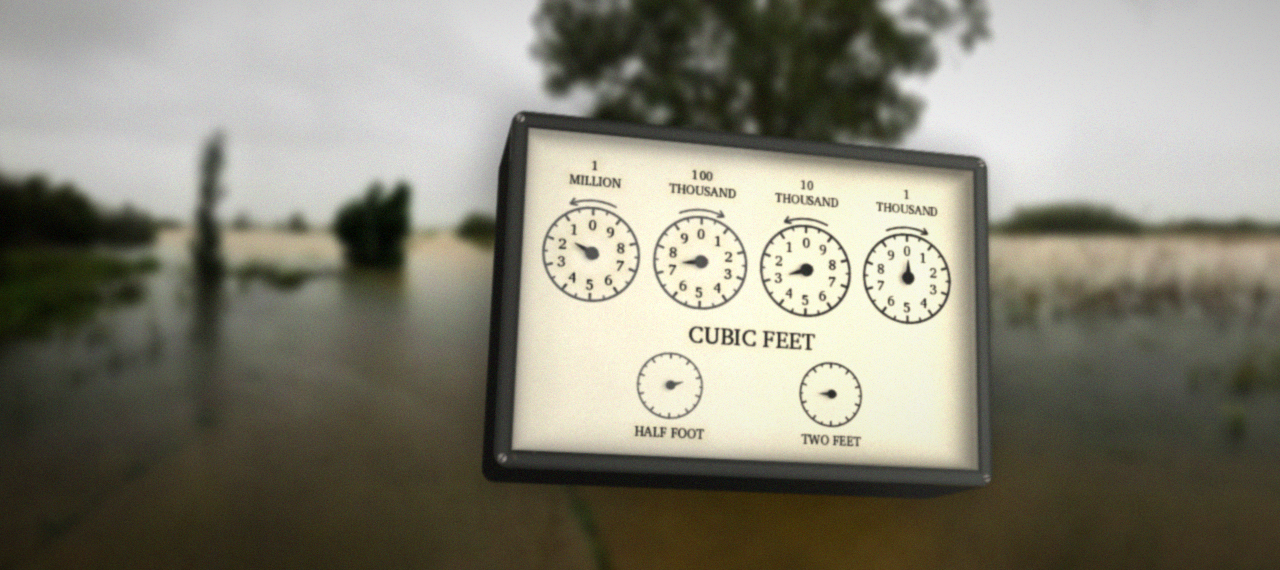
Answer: 173000 ft³
